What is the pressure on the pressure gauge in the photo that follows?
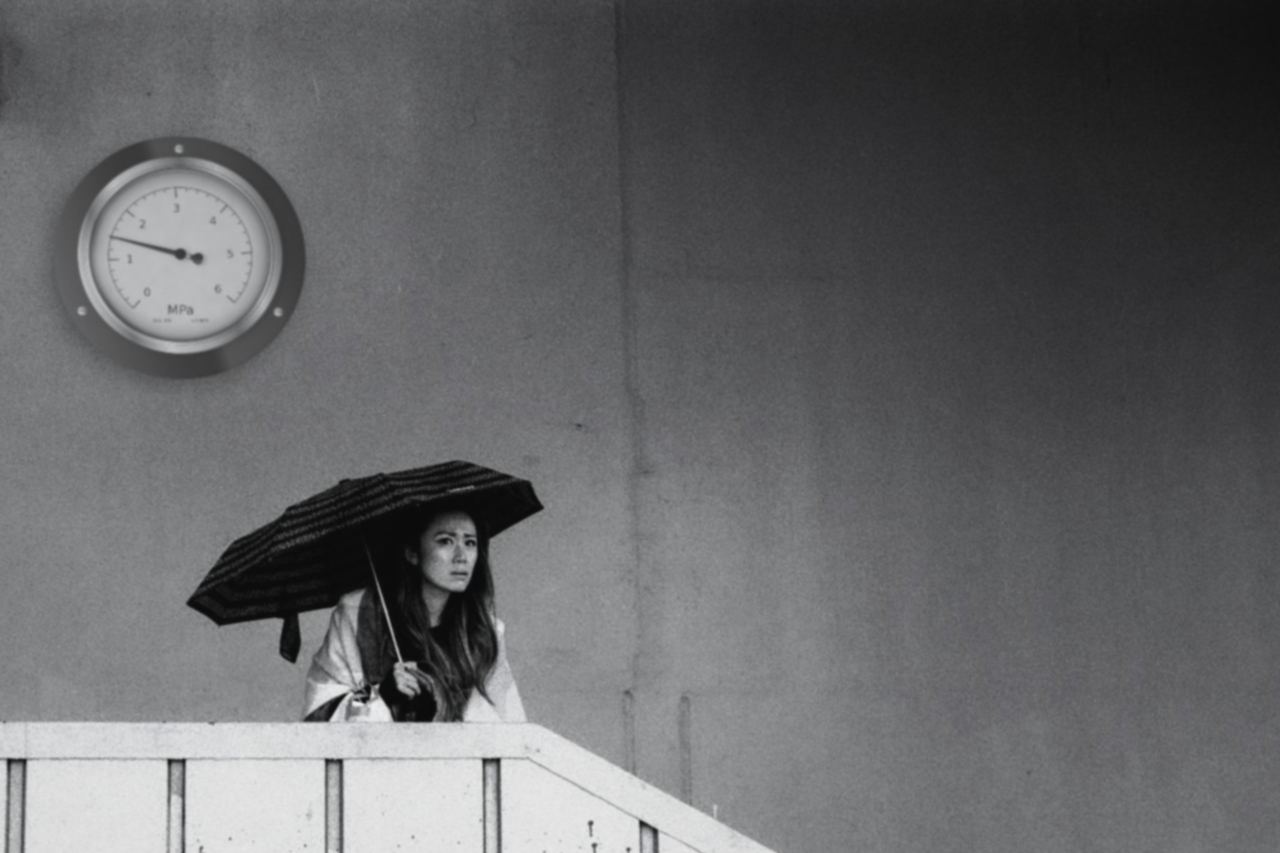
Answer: 1.4 MPa
